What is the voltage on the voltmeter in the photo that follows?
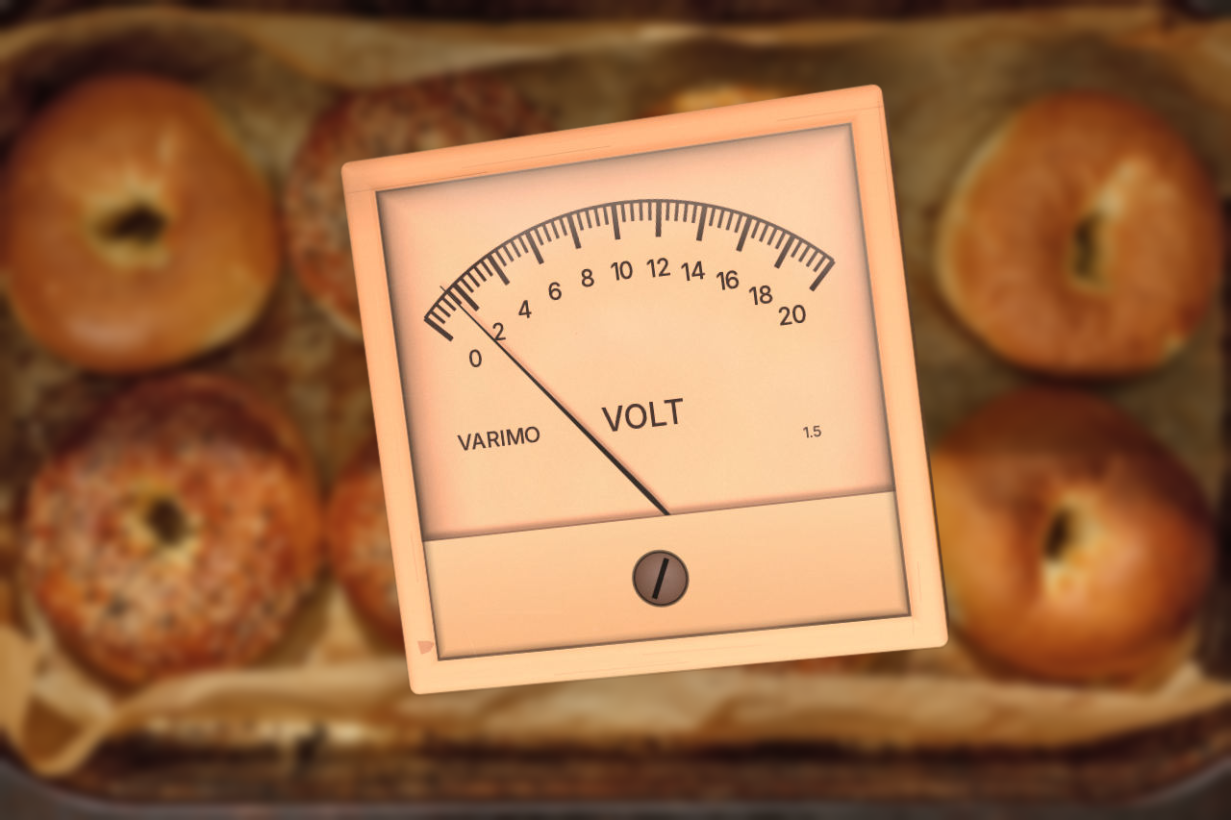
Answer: 1.6 V
